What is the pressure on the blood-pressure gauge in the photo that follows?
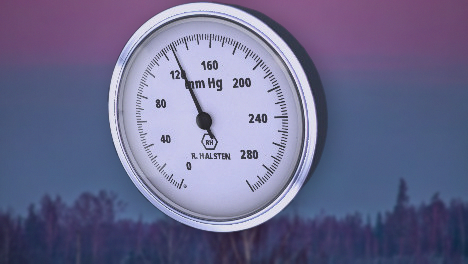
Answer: 130 mmHg
